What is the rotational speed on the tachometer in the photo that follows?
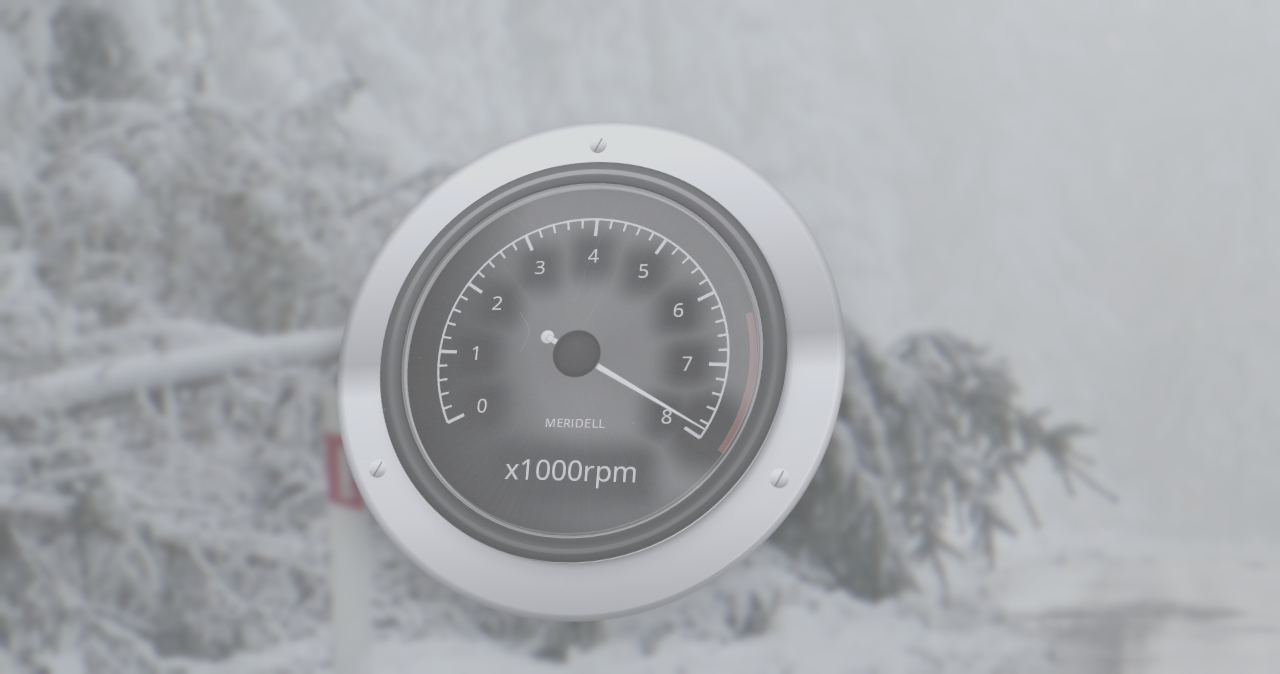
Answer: 7900 rpm
